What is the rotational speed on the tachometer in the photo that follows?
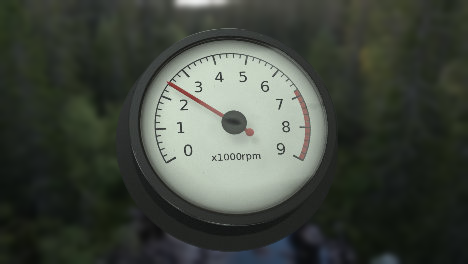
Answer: 2400 rpm
